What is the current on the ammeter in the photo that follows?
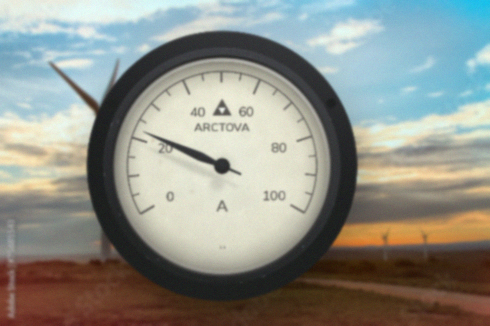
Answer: 22.5 A
